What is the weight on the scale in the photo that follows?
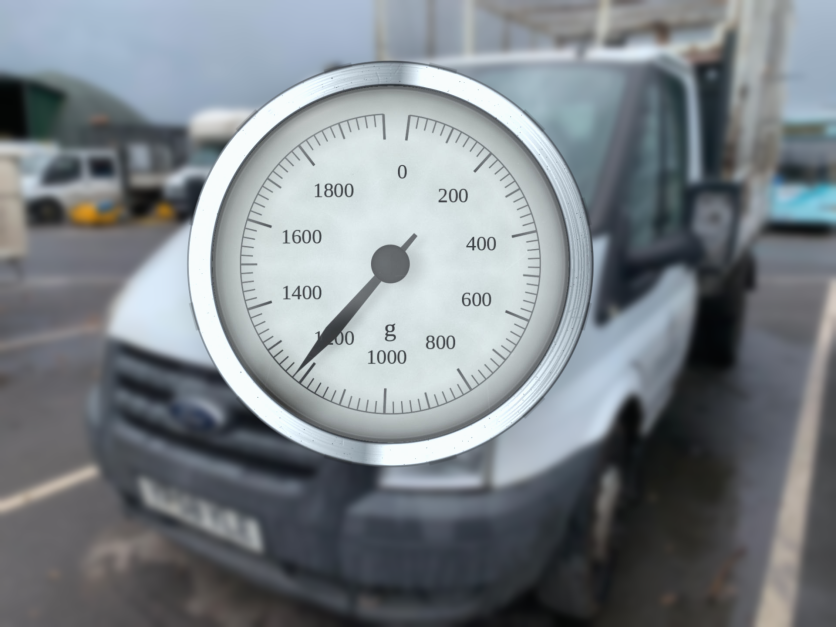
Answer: 1220 g
